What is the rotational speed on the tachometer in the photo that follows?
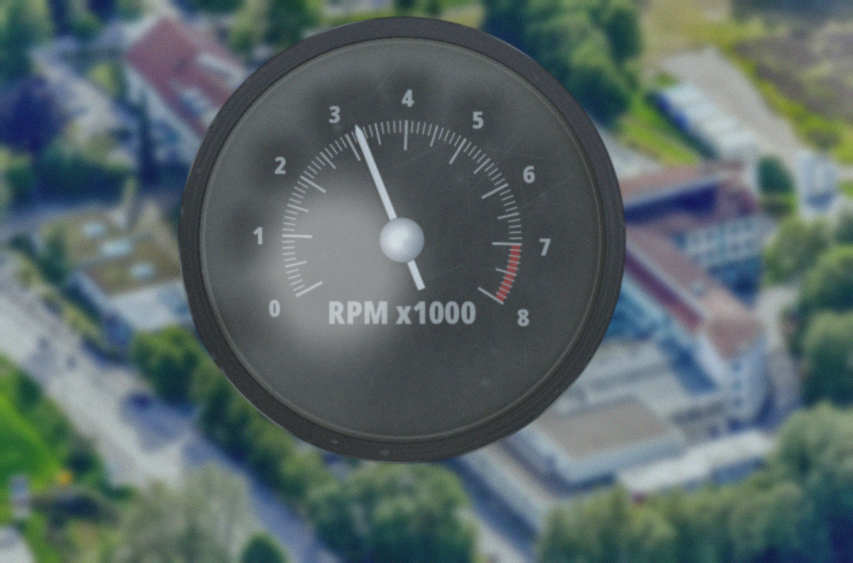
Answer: 3200 rpm
